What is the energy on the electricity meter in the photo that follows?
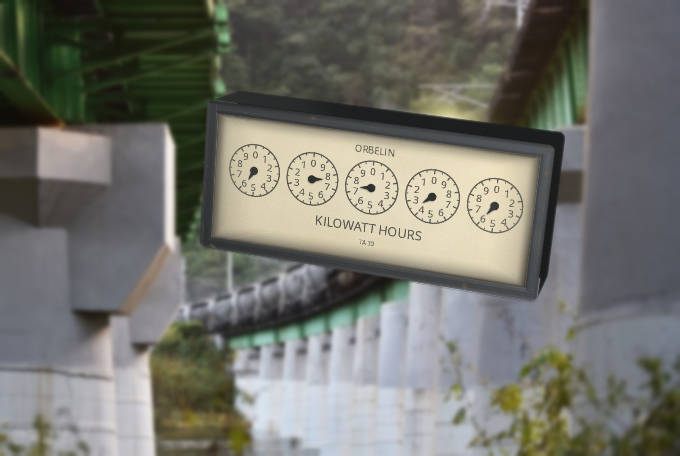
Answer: 57736 kWh
